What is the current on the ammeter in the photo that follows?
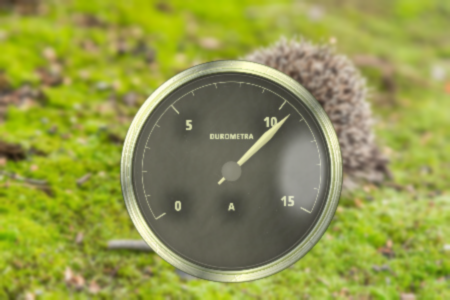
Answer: 10.5 A
